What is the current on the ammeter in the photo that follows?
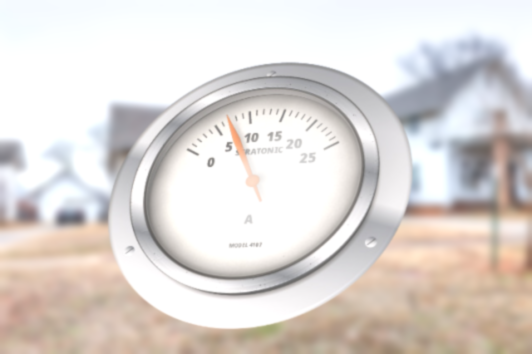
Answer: 7 A
